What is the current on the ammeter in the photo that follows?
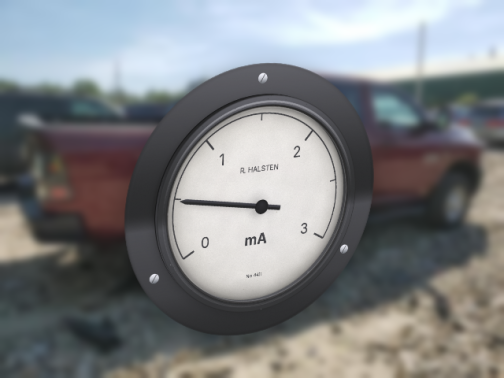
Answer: 0.5 mA
